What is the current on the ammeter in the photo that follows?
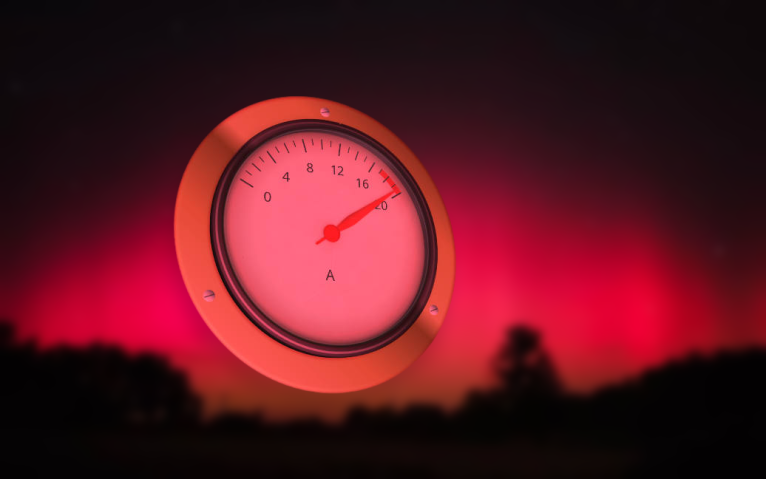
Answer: 19.5 A
